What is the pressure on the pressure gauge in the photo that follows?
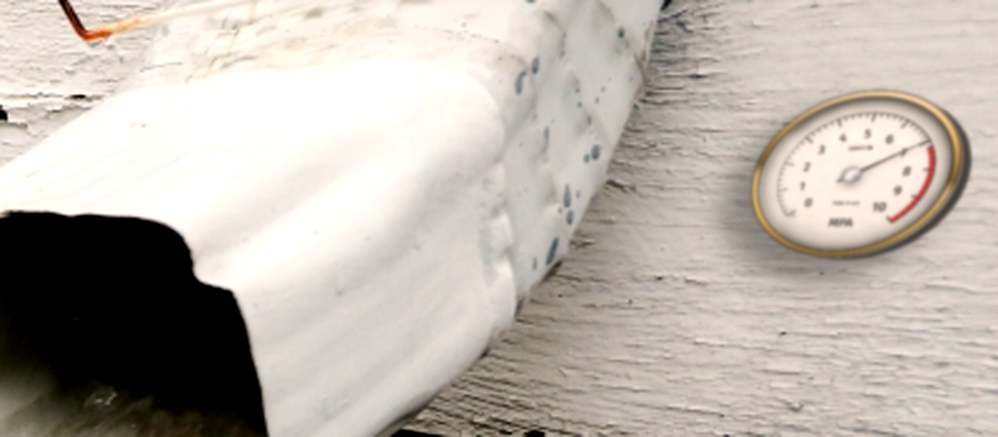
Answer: 7 MPa
